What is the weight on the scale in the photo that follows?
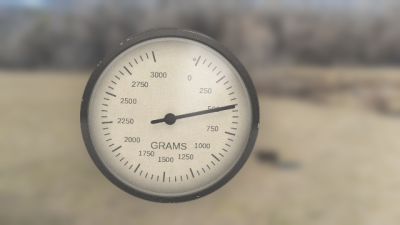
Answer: 500 g
